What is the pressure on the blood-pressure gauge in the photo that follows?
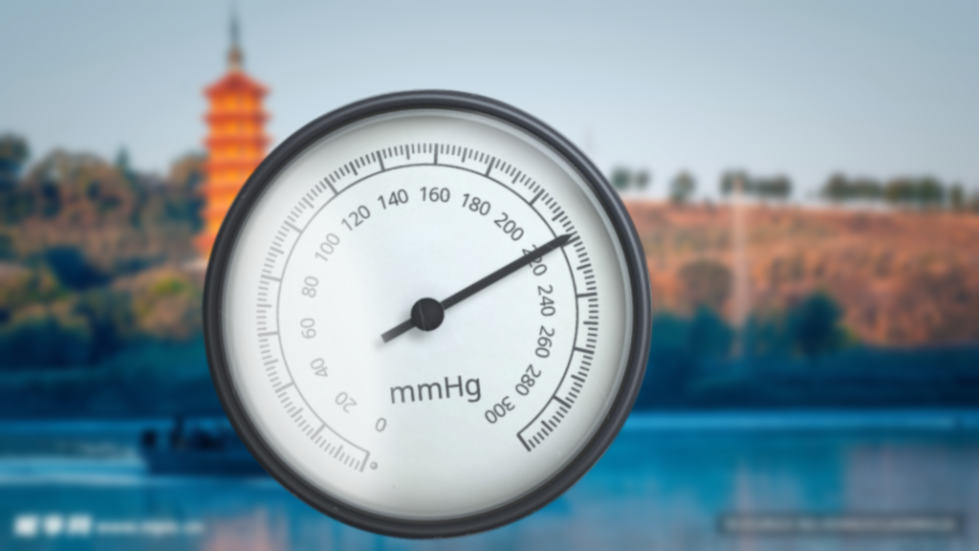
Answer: 218 mmHg
